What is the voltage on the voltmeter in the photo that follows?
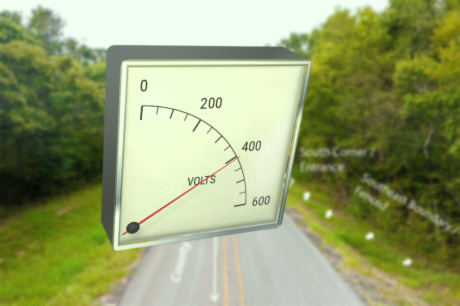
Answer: 400 V
